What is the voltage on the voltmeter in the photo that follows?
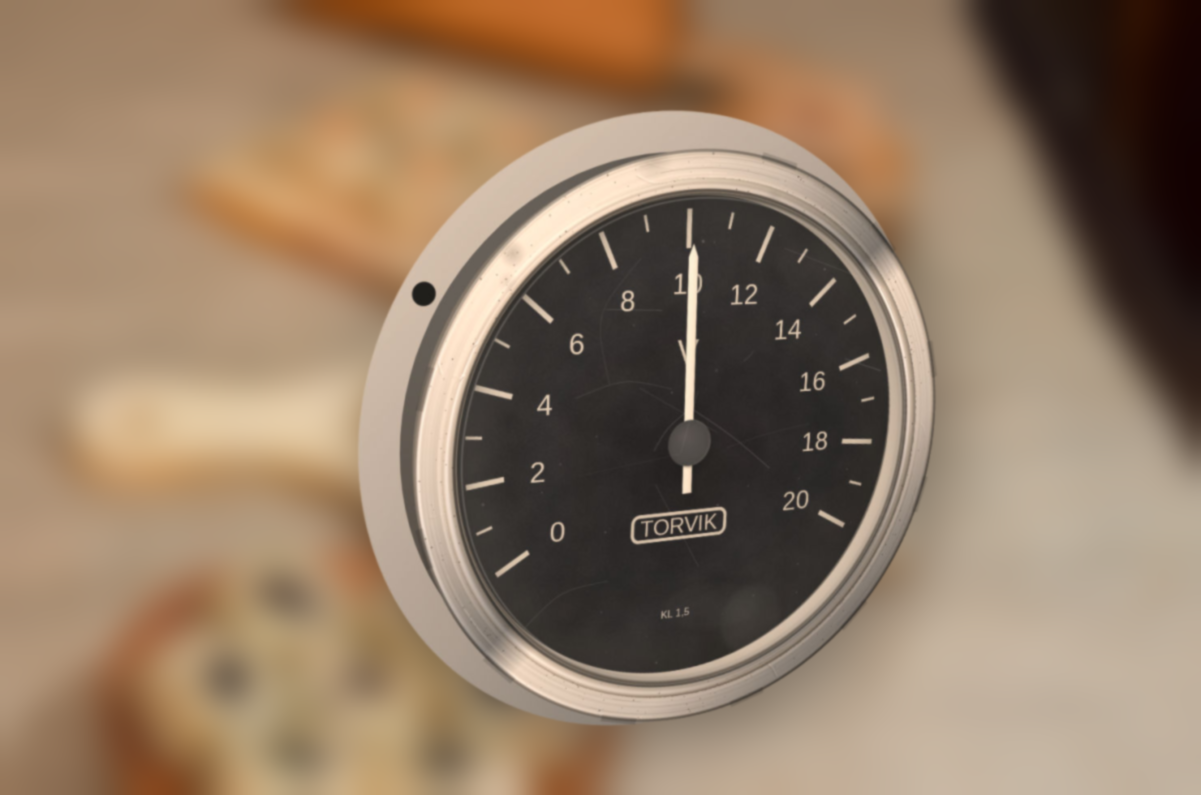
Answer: 10 V
